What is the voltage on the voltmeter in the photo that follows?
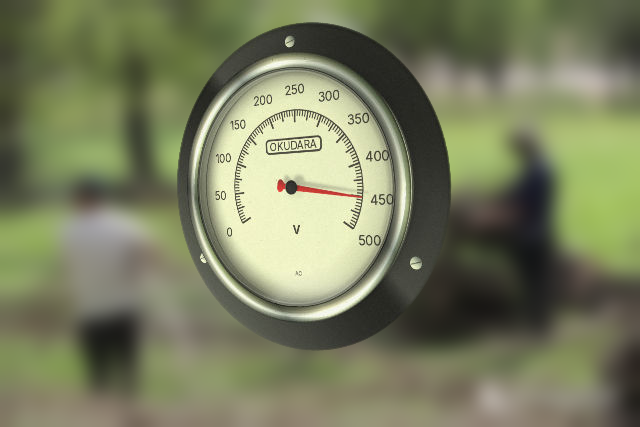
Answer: 450 V
